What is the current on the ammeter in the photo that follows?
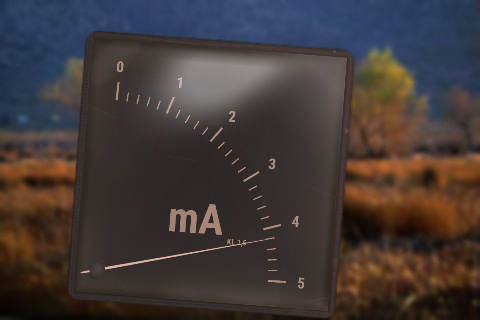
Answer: 4.2 mA
